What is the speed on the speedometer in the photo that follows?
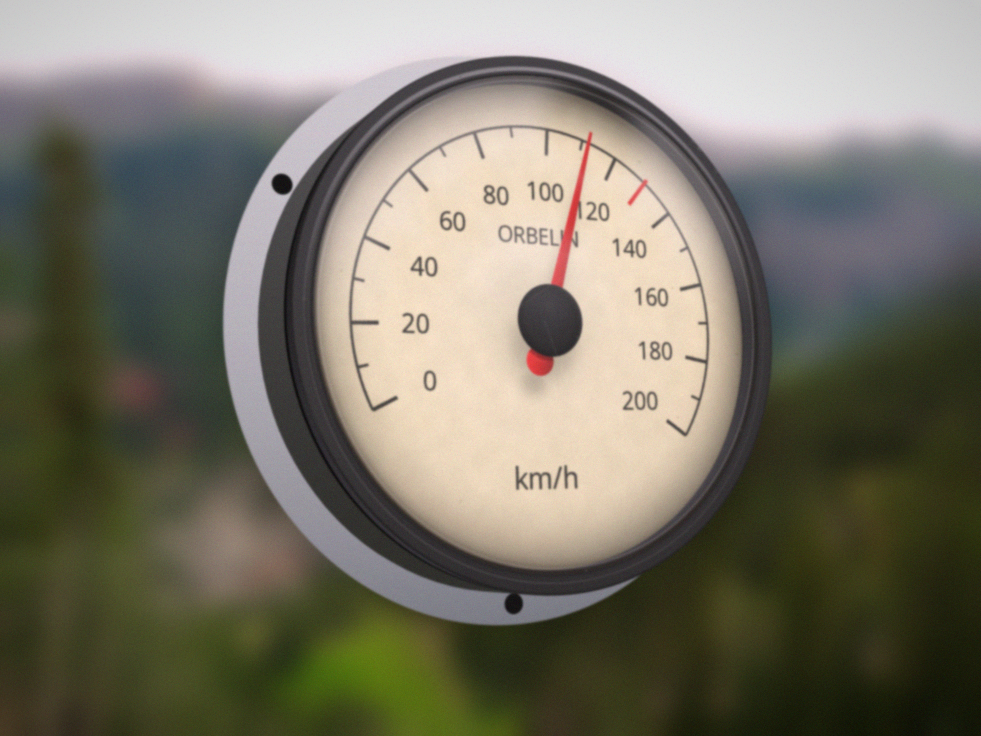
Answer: 110 km/h
